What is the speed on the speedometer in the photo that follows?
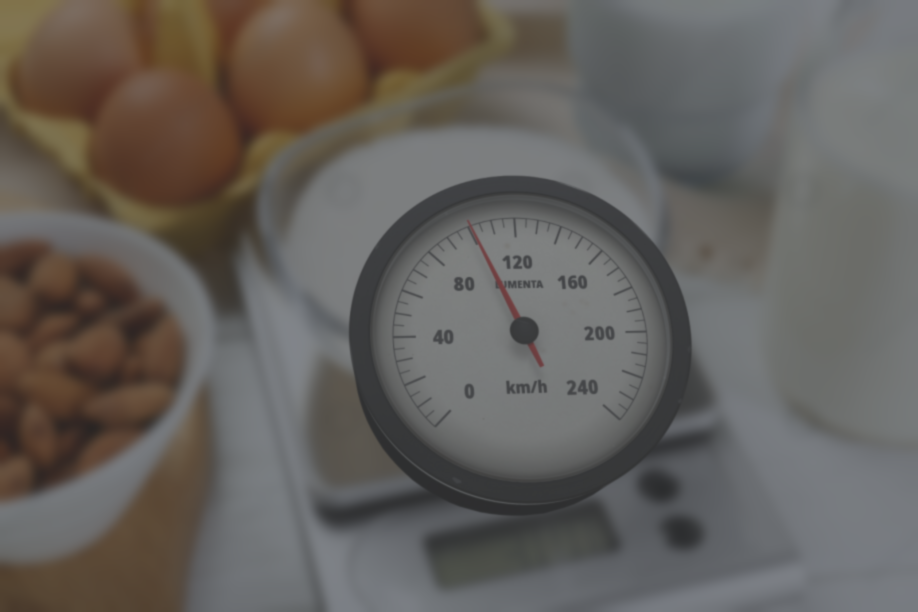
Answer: 100 km/h
